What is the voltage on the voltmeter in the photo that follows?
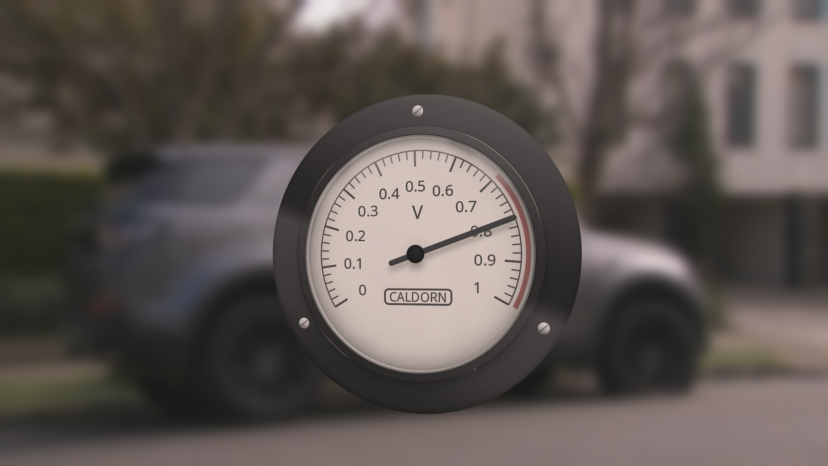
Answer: 0.8 V
